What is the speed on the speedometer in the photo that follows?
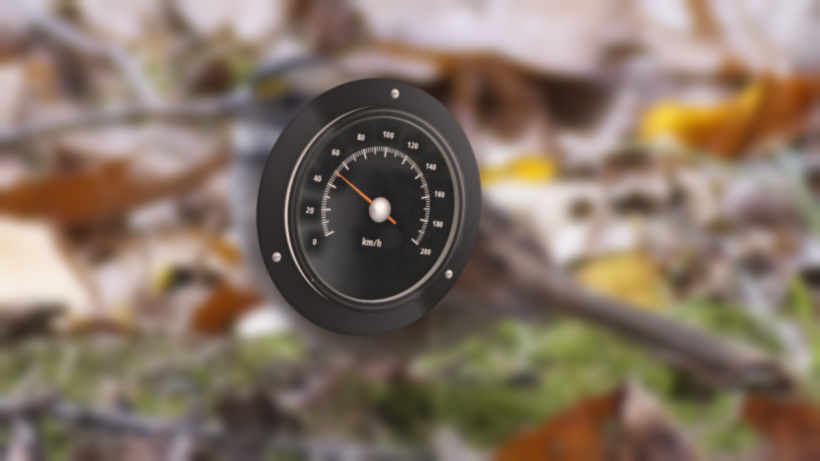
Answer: 50 km/h
